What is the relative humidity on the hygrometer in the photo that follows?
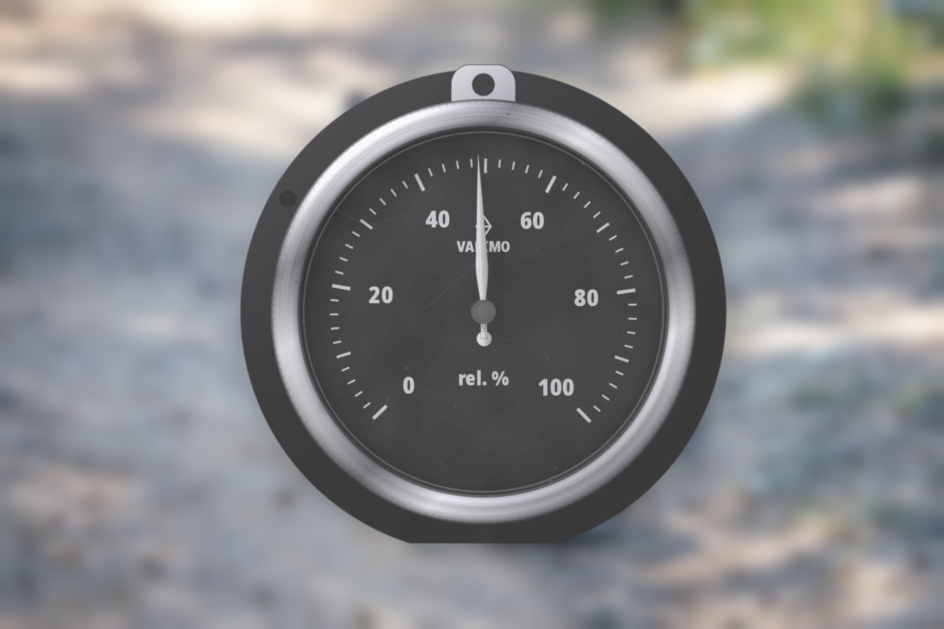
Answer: 49 %
